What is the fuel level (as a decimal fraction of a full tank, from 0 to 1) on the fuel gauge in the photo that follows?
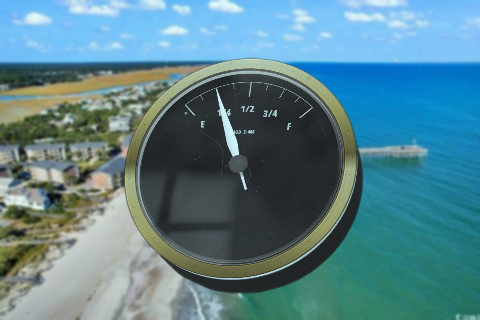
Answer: 0.25
